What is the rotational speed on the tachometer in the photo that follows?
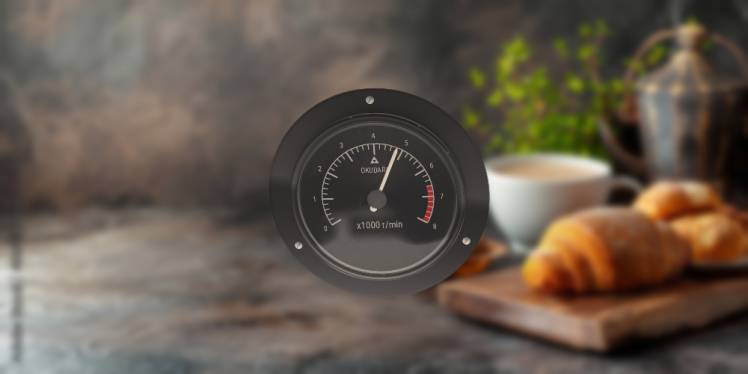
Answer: 4800 rpm
